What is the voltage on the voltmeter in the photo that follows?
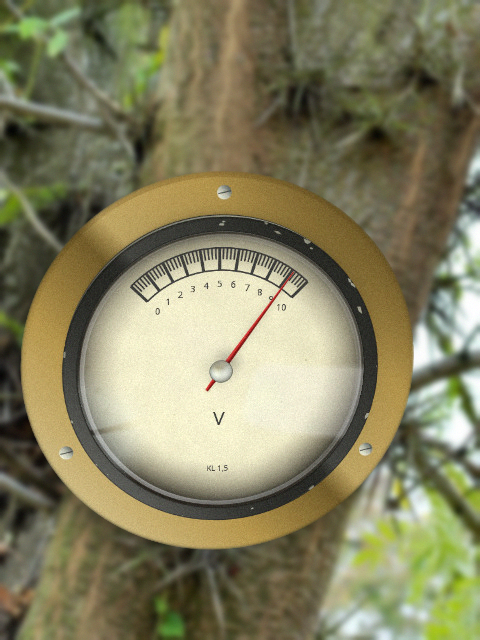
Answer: 9 V
